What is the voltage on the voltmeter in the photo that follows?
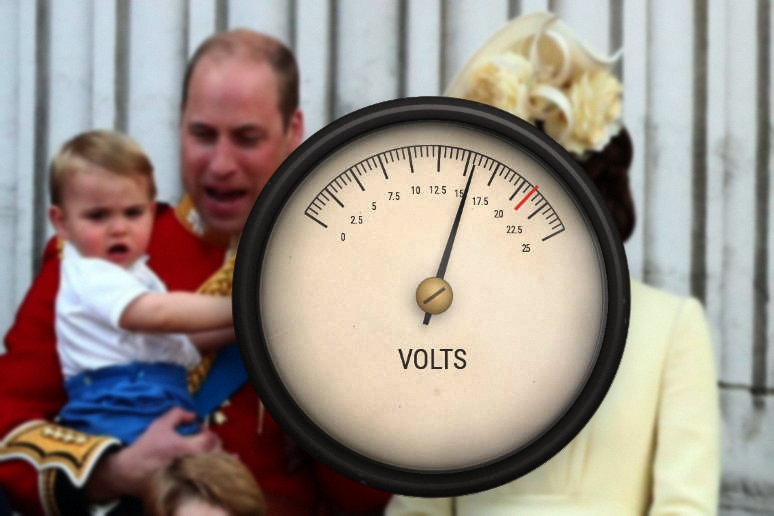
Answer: 15.5 V
